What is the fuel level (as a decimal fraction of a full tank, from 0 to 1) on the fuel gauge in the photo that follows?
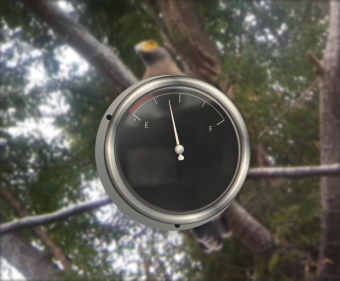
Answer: 0.375
